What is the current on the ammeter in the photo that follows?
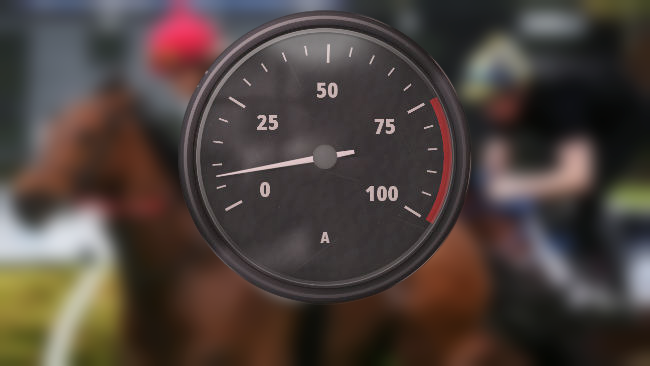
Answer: 7.5 A
